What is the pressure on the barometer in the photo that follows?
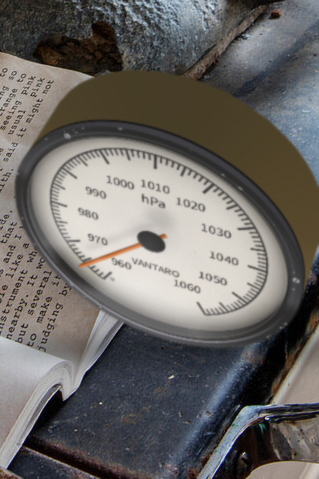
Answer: 965 hPa
